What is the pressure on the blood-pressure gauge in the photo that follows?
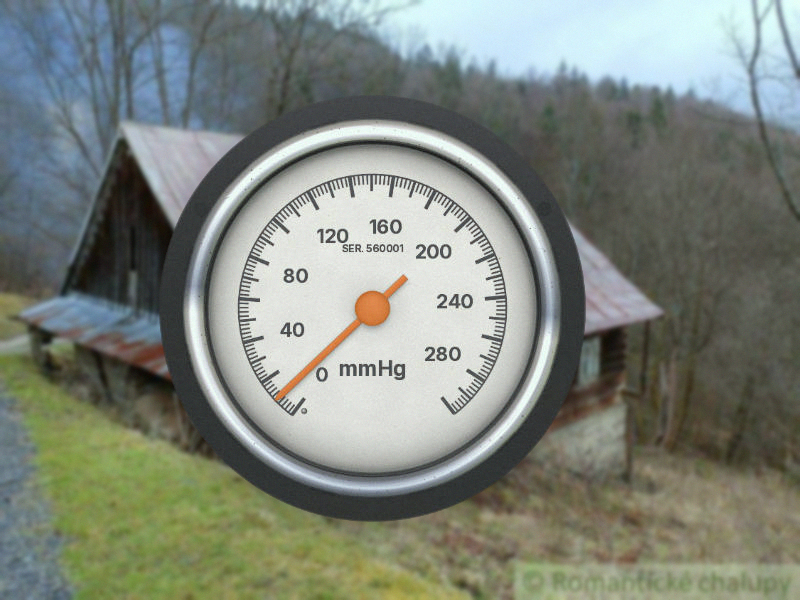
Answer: 10 mmHg
